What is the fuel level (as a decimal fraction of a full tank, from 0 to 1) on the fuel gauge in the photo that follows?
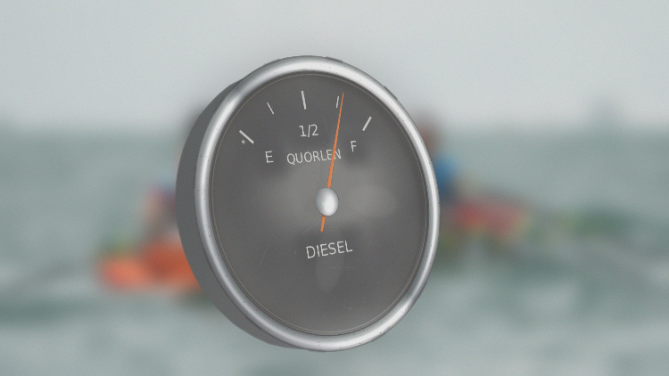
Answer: 0.75
